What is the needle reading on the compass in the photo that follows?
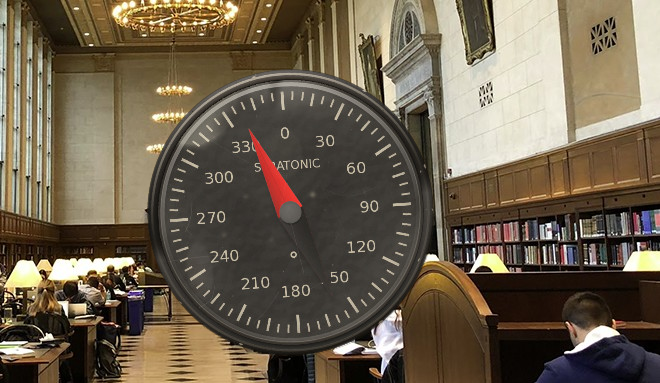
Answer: 337.5 °
